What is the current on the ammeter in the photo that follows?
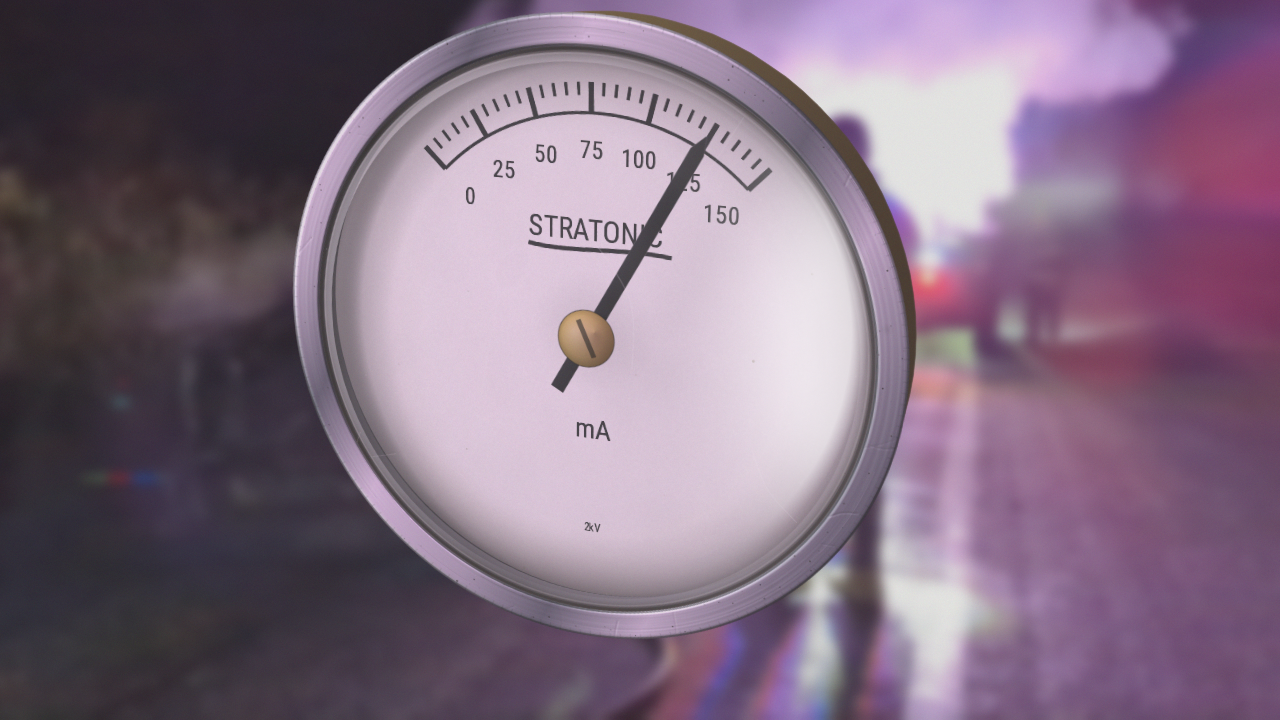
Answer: 125 mA
